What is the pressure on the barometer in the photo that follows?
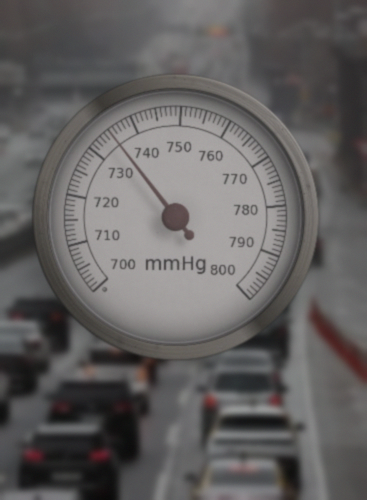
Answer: 735 mmHg
